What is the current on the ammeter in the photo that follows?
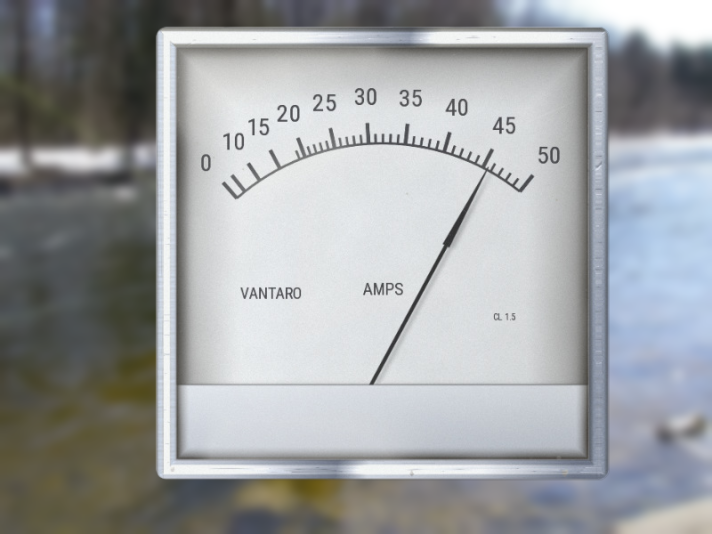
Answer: 45.5 A
